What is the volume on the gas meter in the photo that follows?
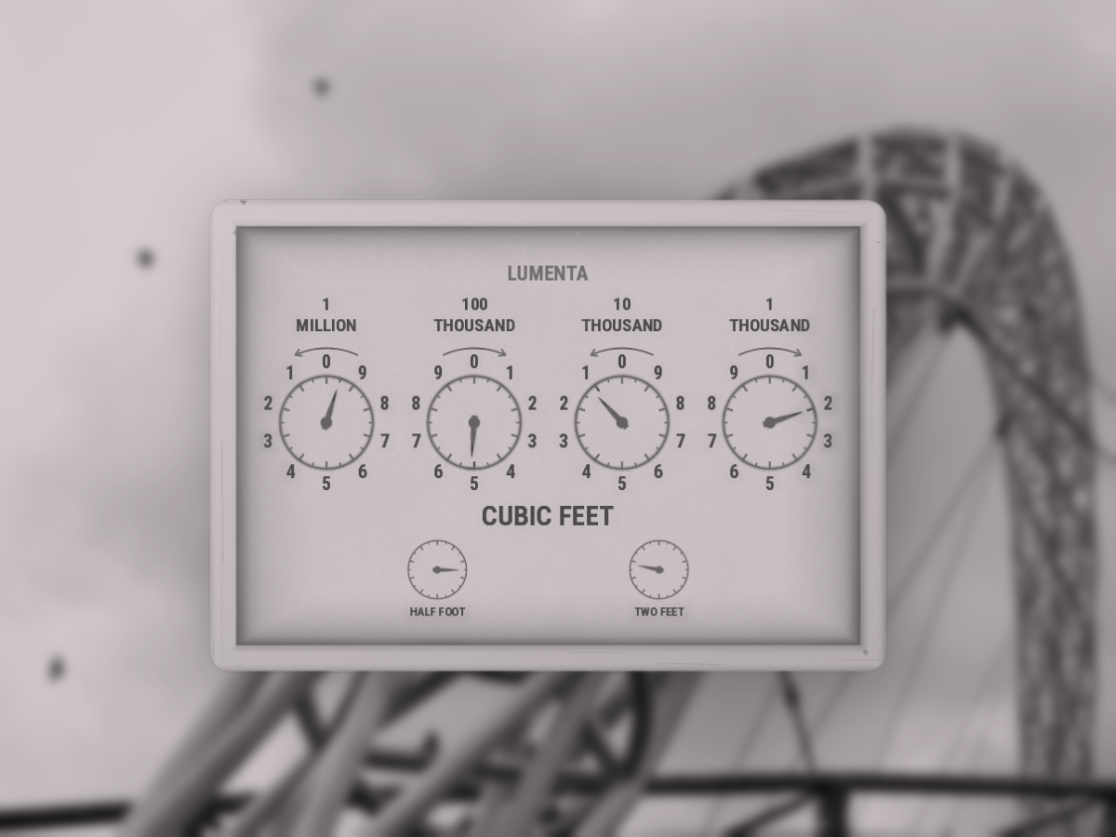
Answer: 951200 ft³
